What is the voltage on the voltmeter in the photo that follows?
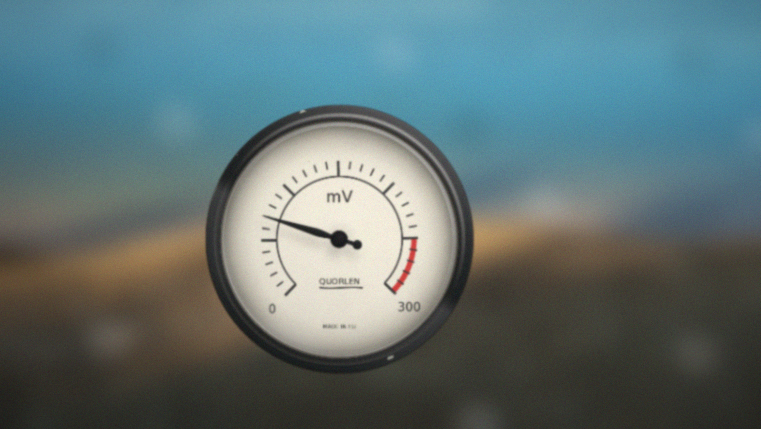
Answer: 70 mV
